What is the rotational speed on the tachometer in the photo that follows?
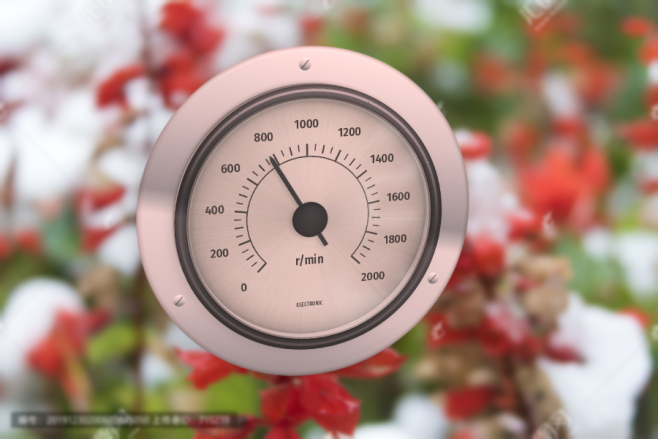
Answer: 775 rpm
